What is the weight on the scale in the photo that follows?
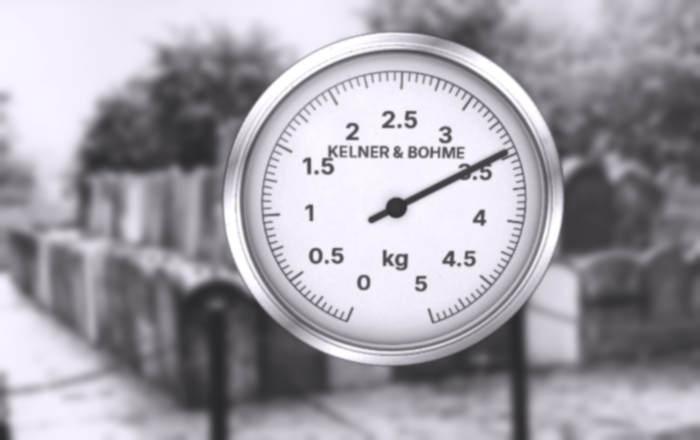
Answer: 3.45 kg
